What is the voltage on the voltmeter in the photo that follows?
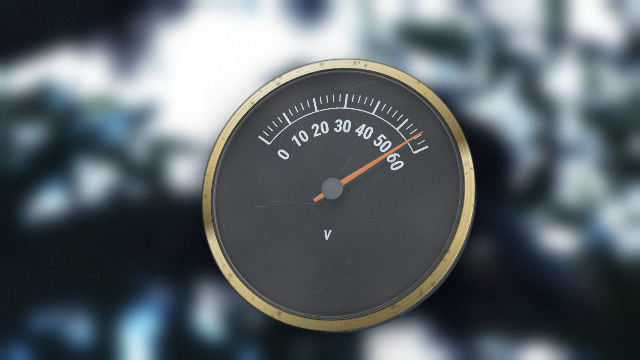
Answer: 56 V
